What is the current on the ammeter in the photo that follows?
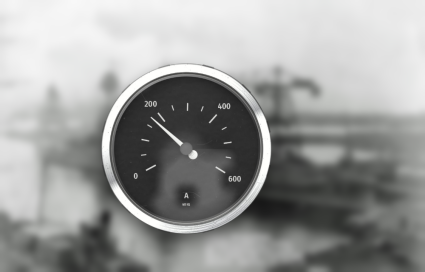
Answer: 175 A
